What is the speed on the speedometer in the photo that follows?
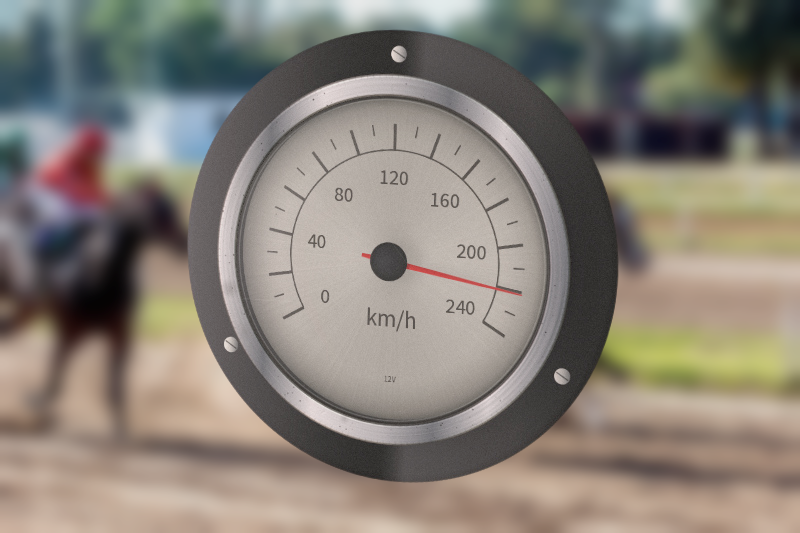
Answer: 220 km/h
